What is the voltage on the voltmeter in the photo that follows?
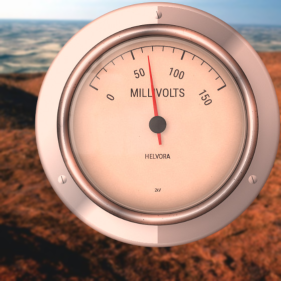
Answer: 65 mV
